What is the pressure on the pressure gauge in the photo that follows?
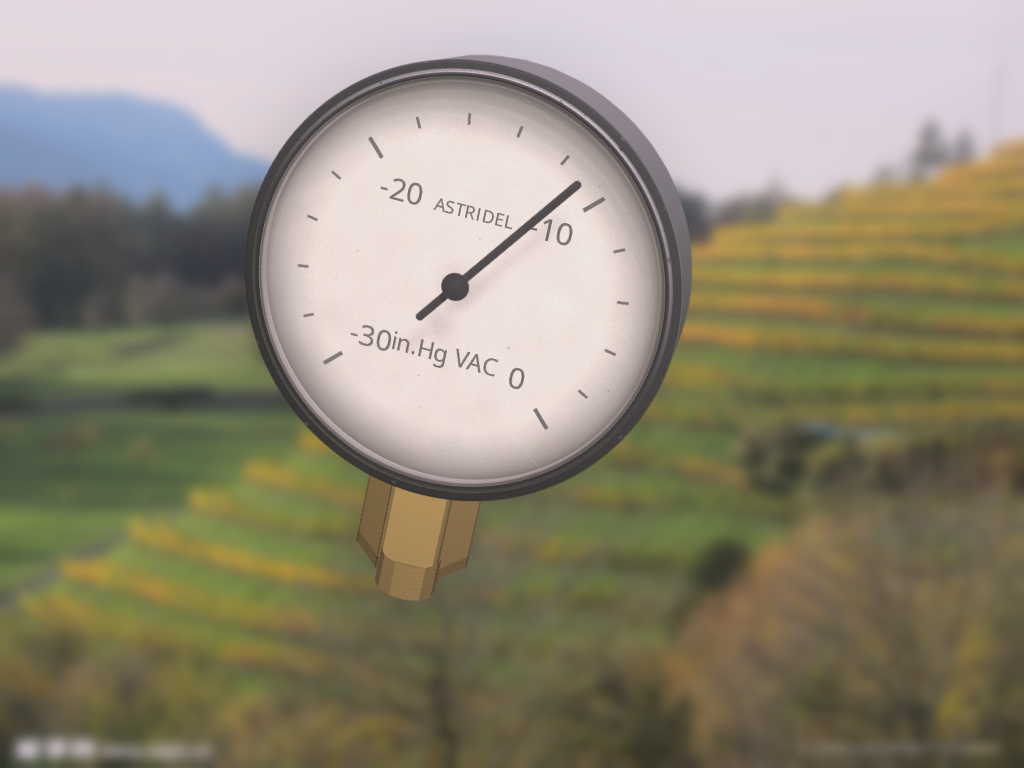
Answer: -11 inHg
